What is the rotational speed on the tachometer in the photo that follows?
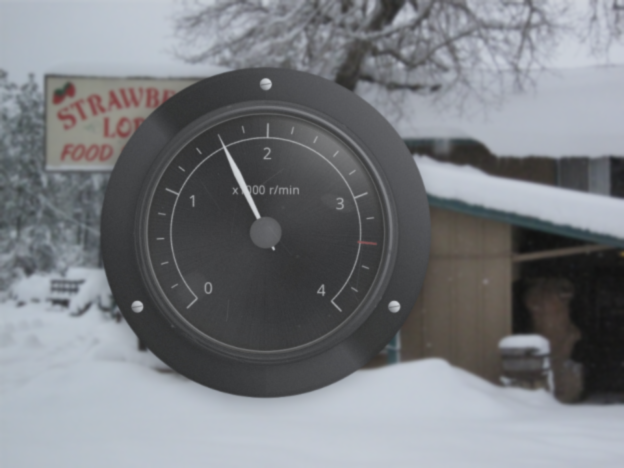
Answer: 1600 rpm
